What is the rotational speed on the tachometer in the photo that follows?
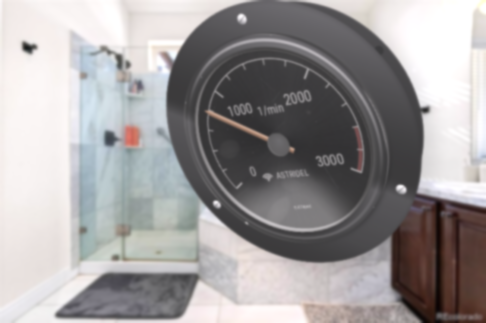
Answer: 800 rpm
